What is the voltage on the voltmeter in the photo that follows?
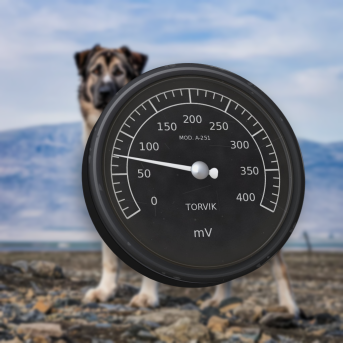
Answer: 70 mV
